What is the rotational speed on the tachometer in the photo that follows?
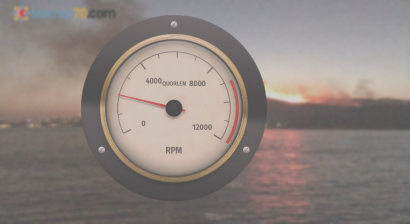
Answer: 2000 rpm
